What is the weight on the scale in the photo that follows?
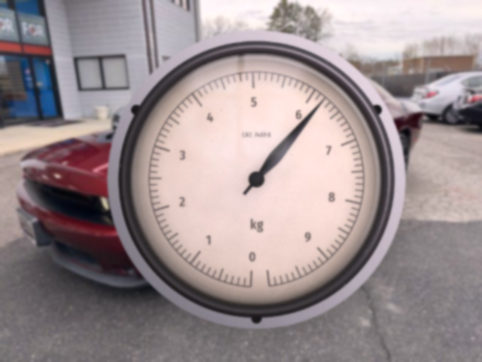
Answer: 6.2 kg
